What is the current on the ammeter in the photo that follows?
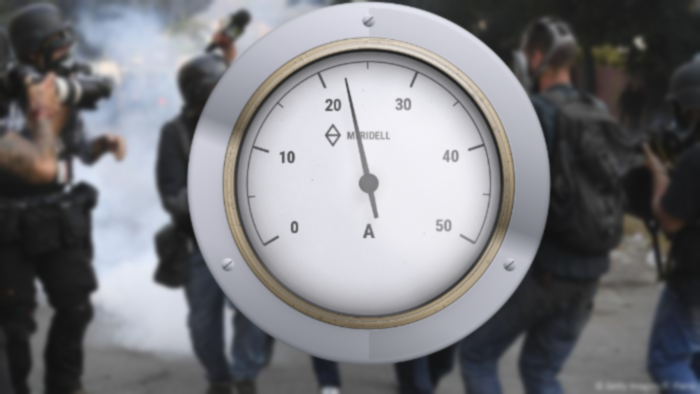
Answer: 22.5 A
